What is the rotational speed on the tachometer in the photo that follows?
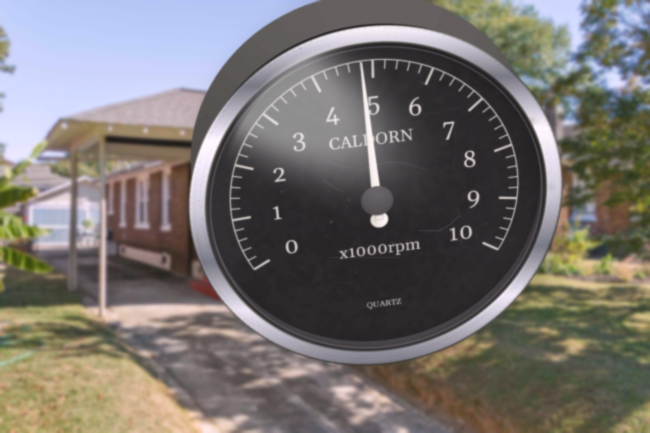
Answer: 4800 rpm
